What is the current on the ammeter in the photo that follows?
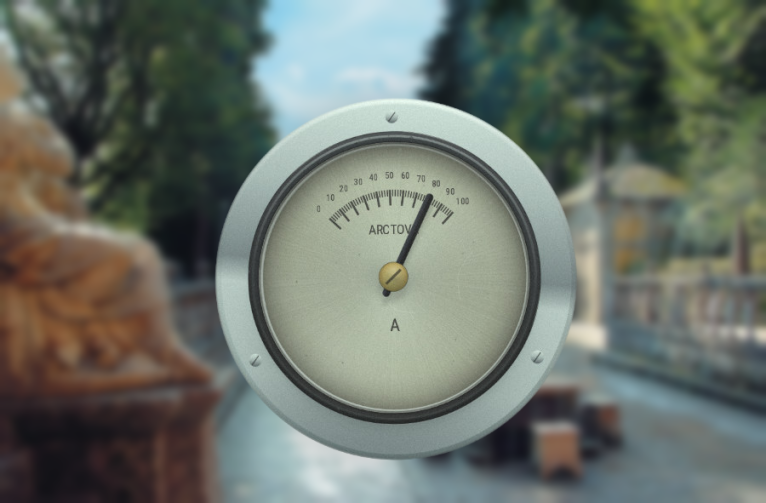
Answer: 80 A
